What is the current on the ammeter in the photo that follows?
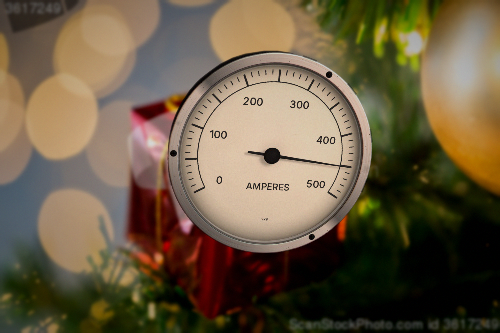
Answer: 450 A
